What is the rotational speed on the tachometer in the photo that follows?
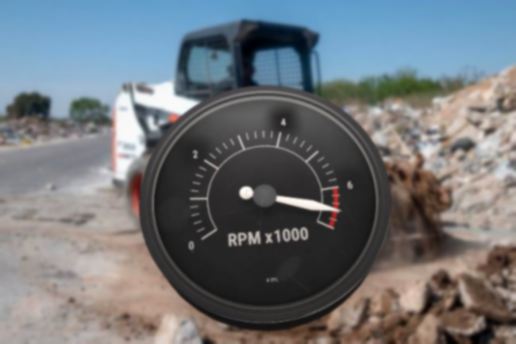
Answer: 6600 rpm
